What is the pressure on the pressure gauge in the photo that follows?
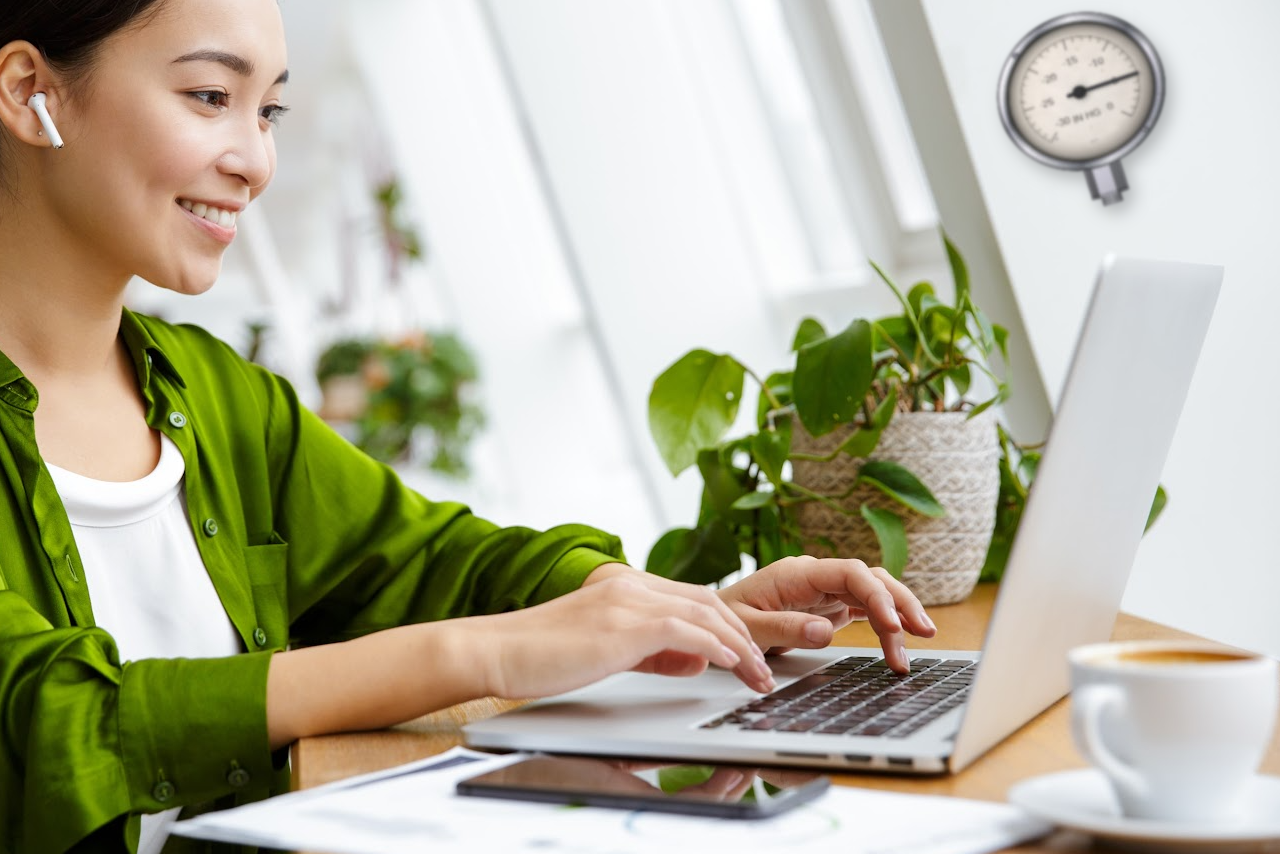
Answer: -5 inHg
